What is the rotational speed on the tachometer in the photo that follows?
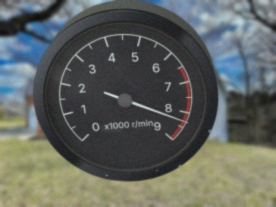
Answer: 8250 rpm
